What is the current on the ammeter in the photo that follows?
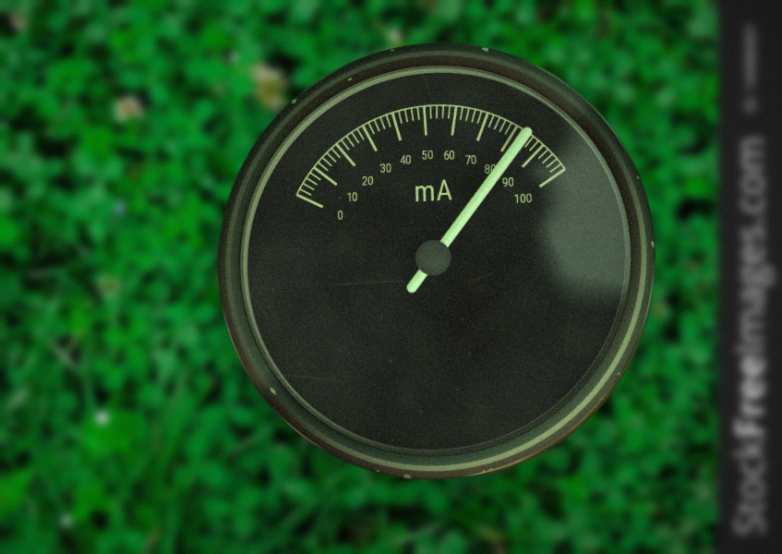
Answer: 84 mA
